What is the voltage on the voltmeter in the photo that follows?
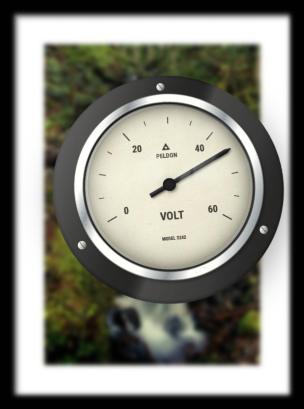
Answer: 45 V
